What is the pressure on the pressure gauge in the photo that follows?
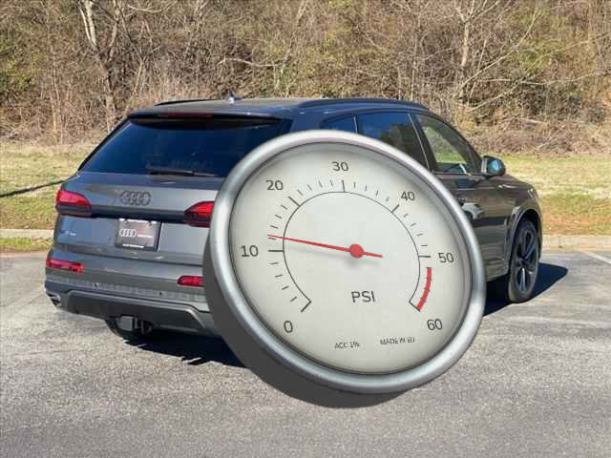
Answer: 12 psi
